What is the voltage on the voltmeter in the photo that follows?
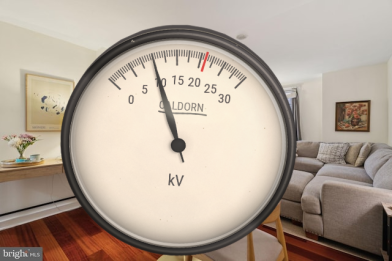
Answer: 10 kV
